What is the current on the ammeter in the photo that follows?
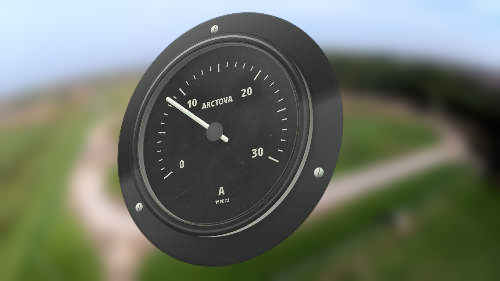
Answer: 8.5 A
